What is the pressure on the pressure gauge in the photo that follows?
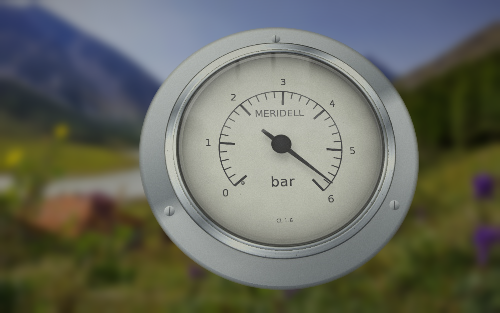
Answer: 5.8 bar
